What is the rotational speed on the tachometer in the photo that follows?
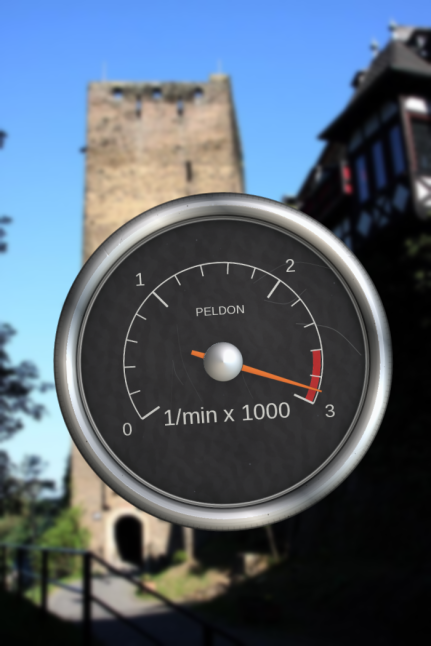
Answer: 2900 rpm
